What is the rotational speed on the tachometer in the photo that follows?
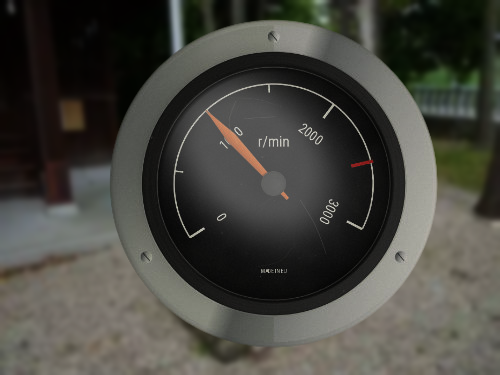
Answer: 1000 rpm
